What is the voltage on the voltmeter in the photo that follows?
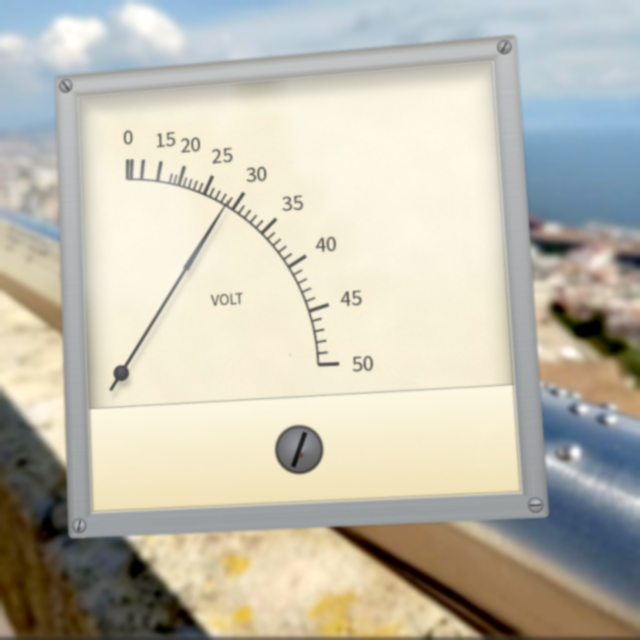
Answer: 29 V
